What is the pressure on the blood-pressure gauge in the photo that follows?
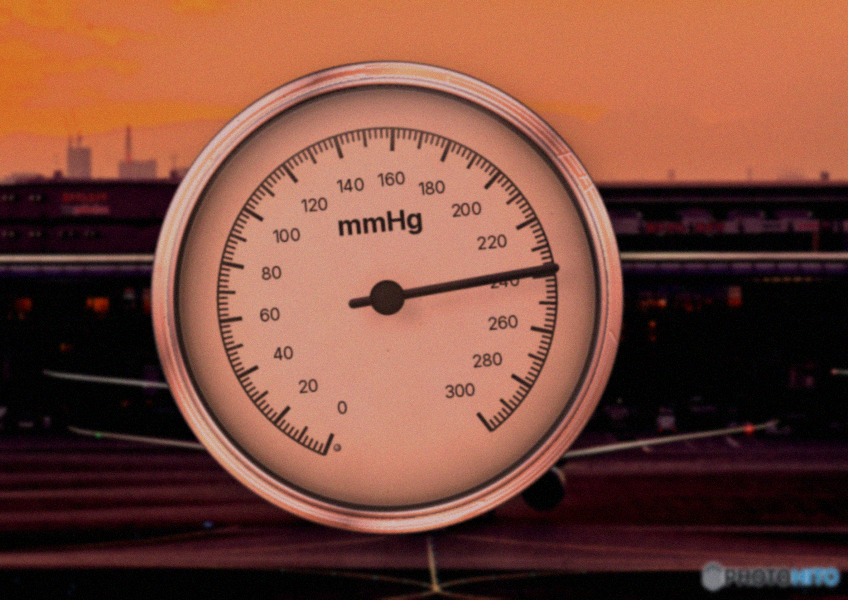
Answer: 238 mmHg
